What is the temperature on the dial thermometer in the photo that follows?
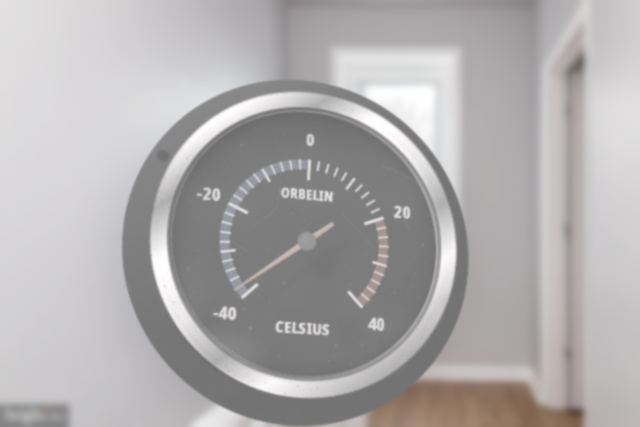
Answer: -38 °C
